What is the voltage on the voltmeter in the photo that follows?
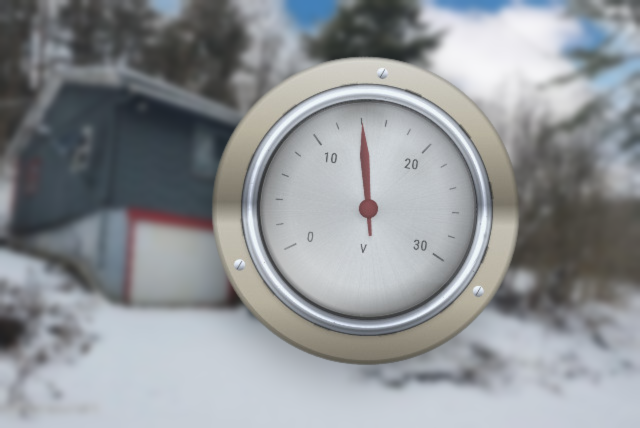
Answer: 14 V
